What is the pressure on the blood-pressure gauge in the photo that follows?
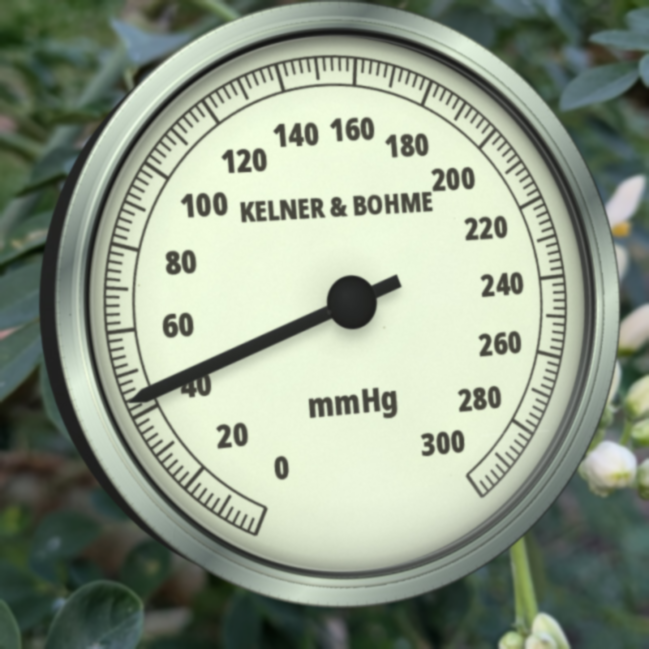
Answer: 44 mmHg
